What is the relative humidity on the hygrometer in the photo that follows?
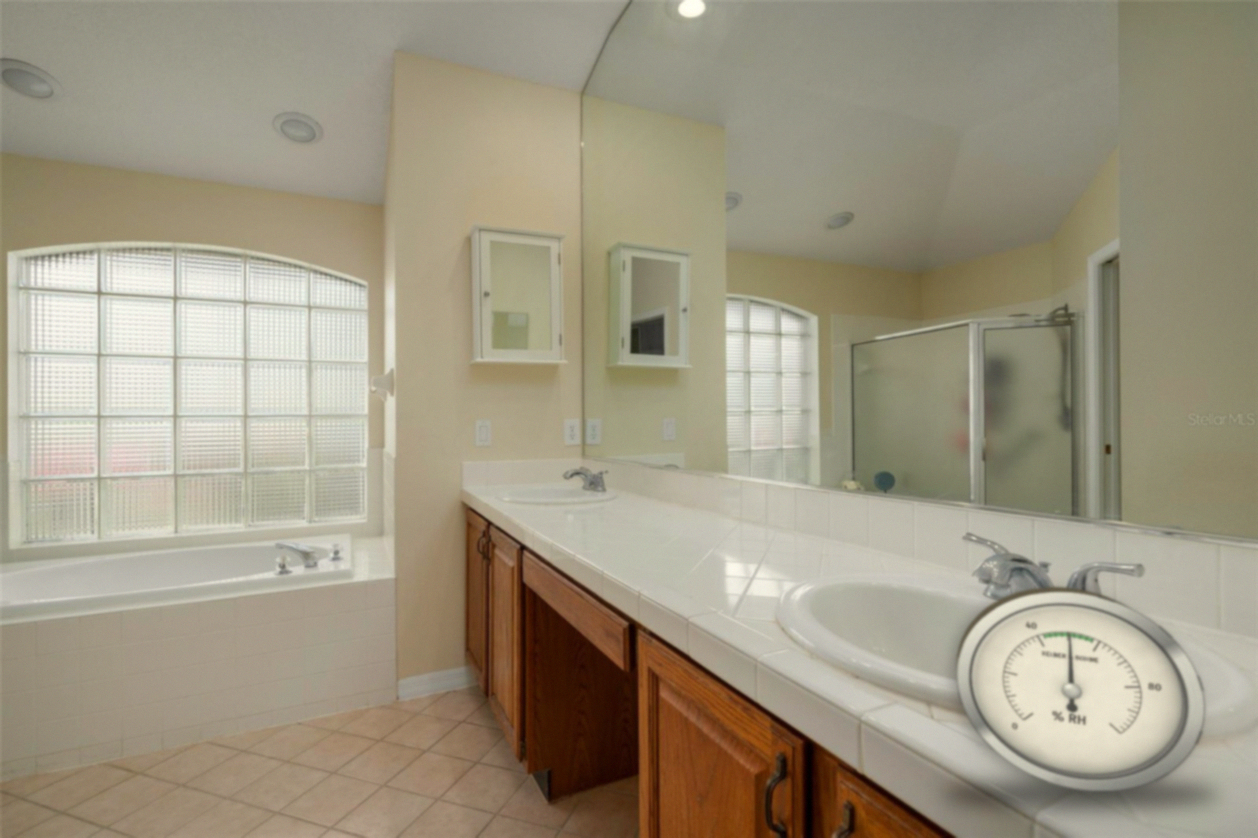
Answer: 50 %
